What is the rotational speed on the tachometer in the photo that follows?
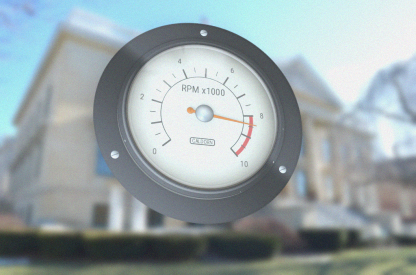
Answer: 8500 rpm
